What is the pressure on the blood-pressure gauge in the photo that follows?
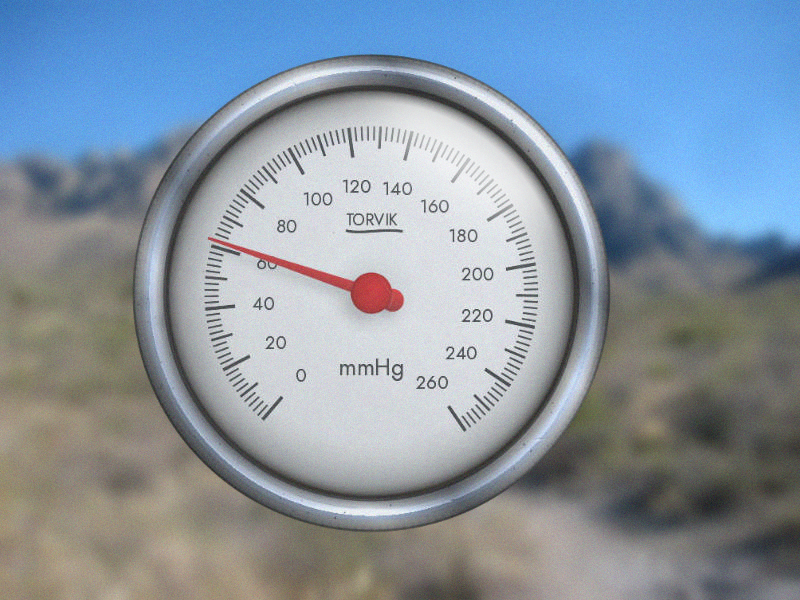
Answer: 62 mmHg
